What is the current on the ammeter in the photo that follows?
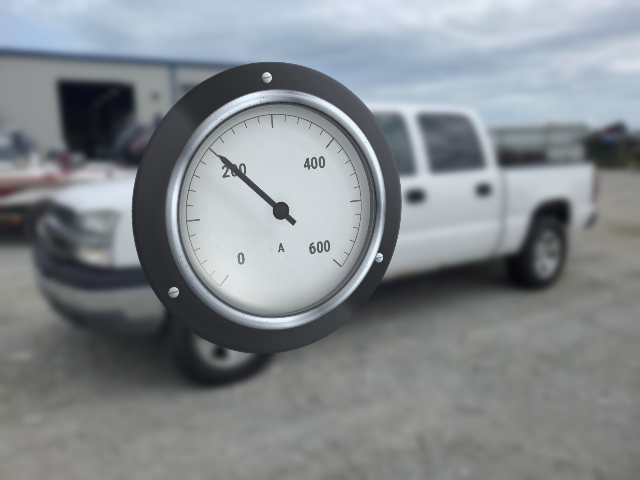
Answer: 200 A
